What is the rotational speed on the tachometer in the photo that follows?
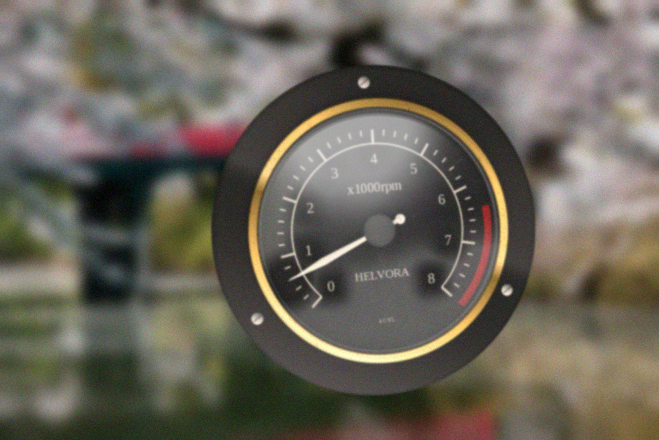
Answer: 600 rpm
